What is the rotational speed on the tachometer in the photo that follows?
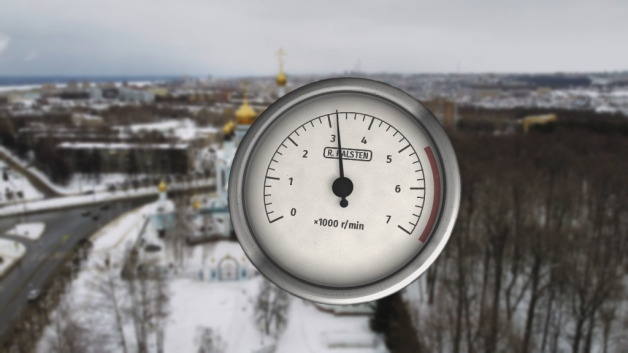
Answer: 3200 rpm
